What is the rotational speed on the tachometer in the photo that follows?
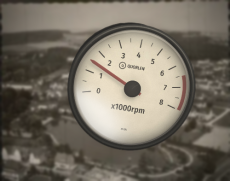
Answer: 1500 rpm
